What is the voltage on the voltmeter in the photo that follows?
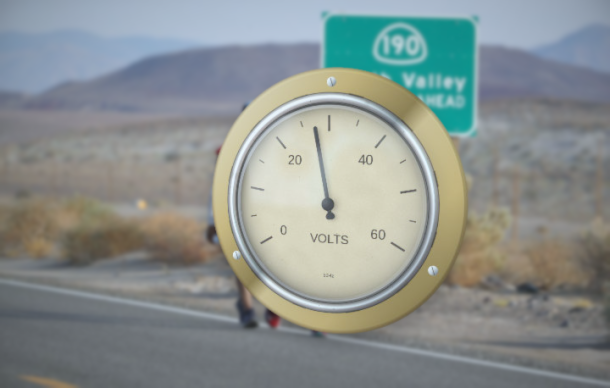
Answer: 27.5 V
